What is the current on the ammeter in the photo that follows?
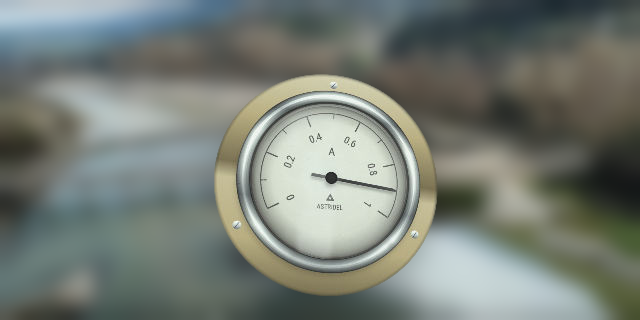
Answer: 0.9 A
